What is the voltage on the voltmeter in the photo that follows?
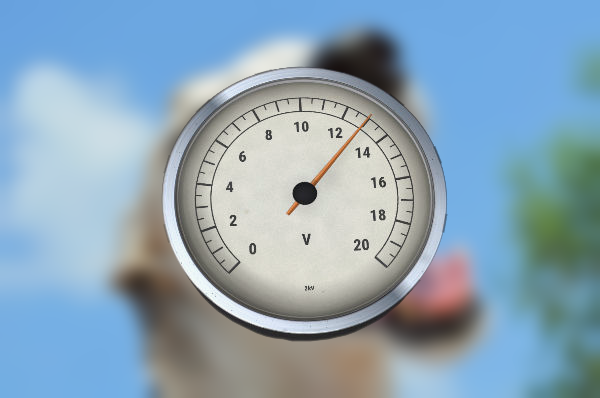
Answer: 13 V
